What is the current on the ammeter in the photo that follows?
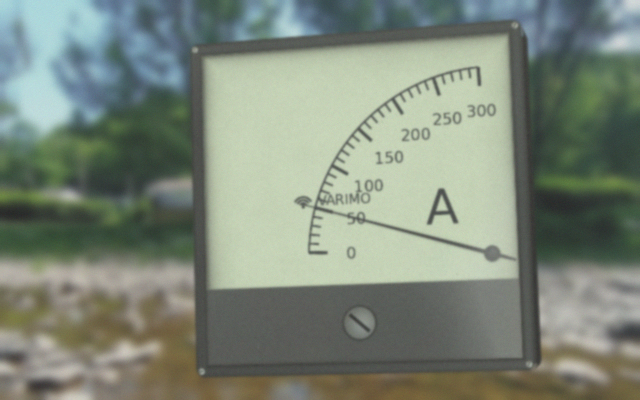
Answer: 50 A
